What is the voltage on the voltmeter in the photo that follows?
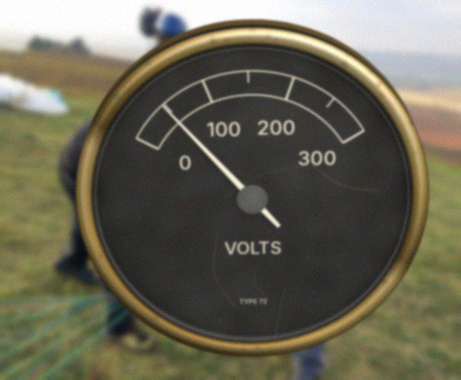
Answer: 50 V
